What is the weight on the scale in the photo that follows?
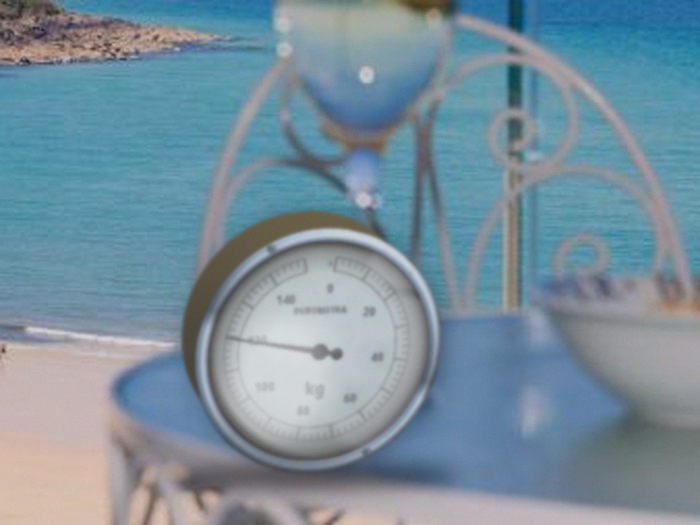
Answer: 120 kg
